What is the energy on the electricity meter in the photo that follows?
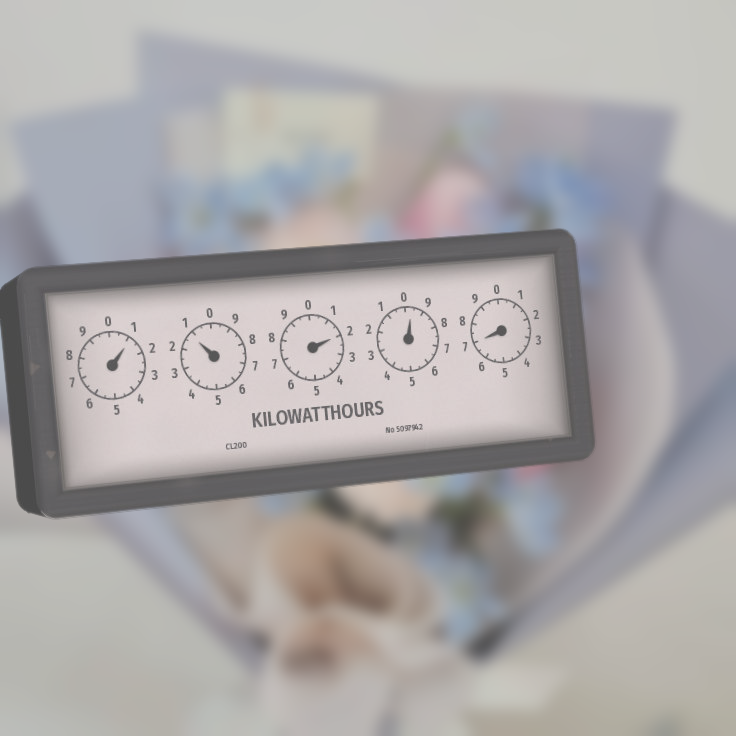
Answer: 11197 kWh
